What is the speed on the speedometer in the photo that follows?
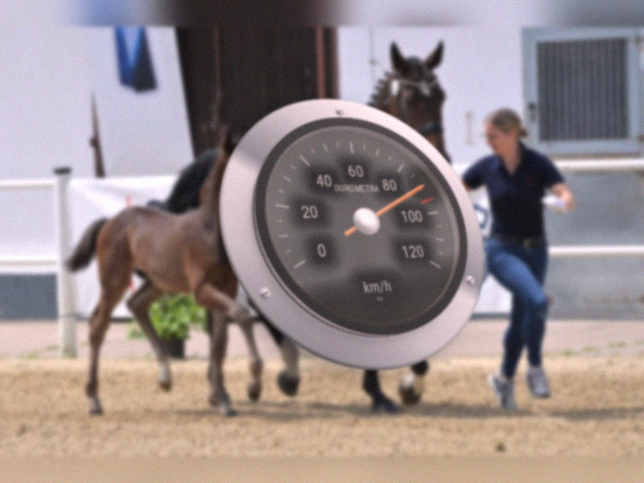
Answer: 90 km/h
